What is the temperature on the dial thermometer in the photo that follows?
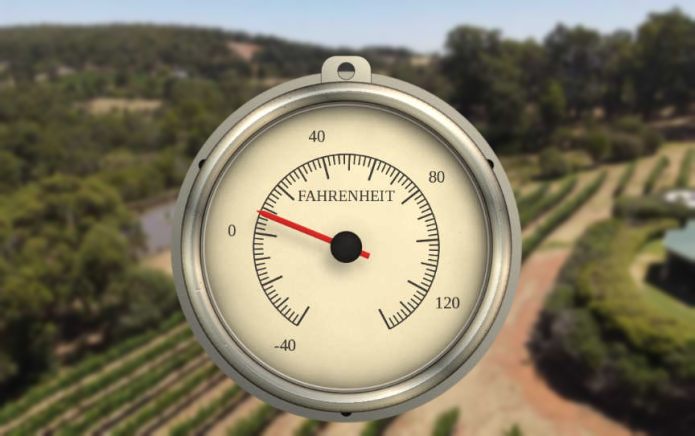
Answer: 8 °F
